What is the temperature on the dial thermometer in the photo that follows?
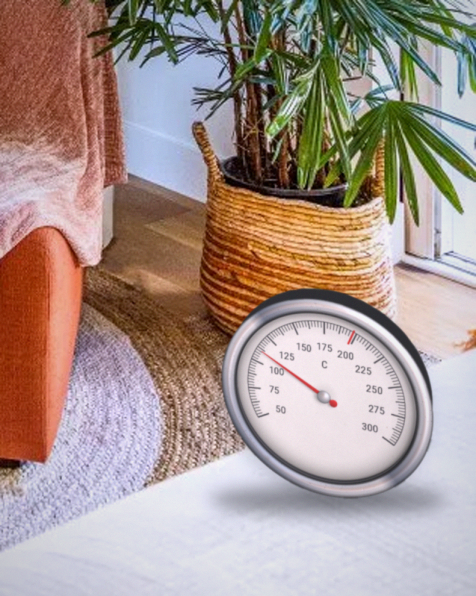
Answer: 112.5 °C
